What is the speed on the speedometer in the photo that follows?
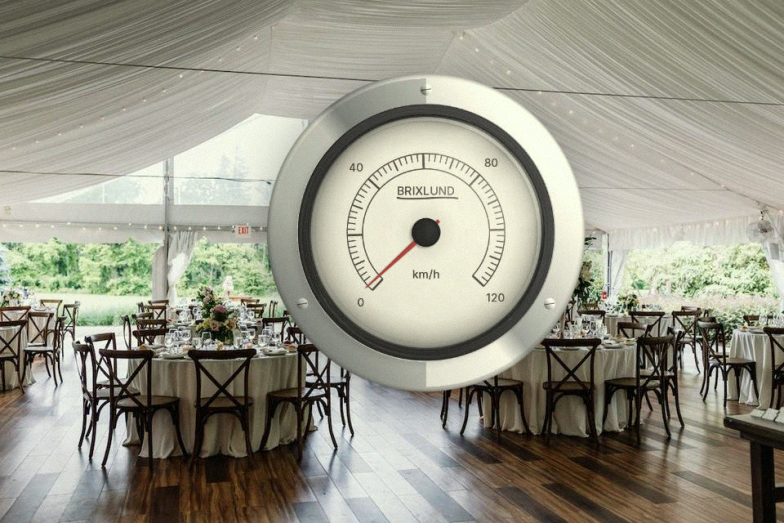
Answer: 2 km/h
